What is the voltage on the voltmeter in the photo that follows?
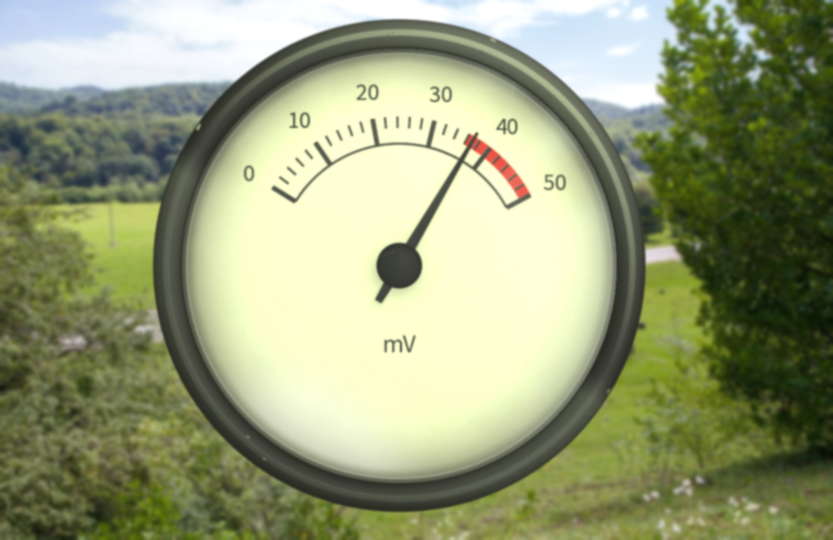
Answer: 37 mV
